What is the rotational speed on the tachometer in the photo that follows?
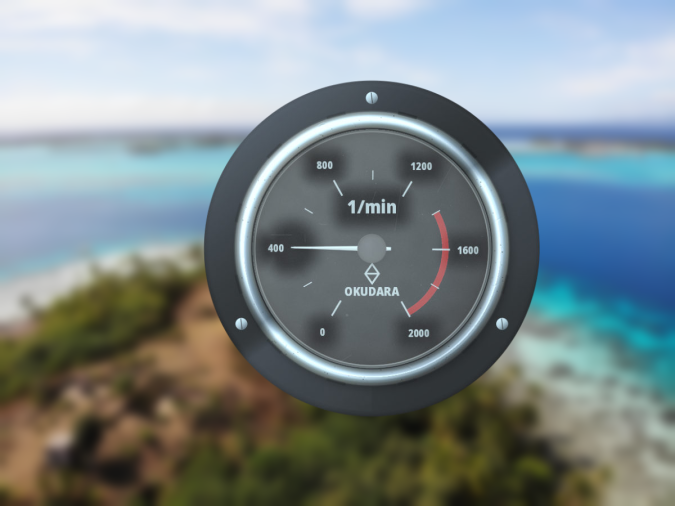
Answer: 400 rpm
